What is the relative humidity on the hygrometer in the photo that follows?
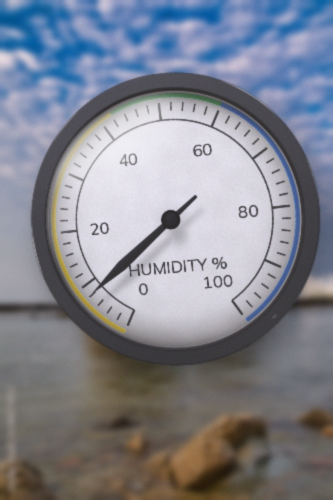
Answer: 8 %
